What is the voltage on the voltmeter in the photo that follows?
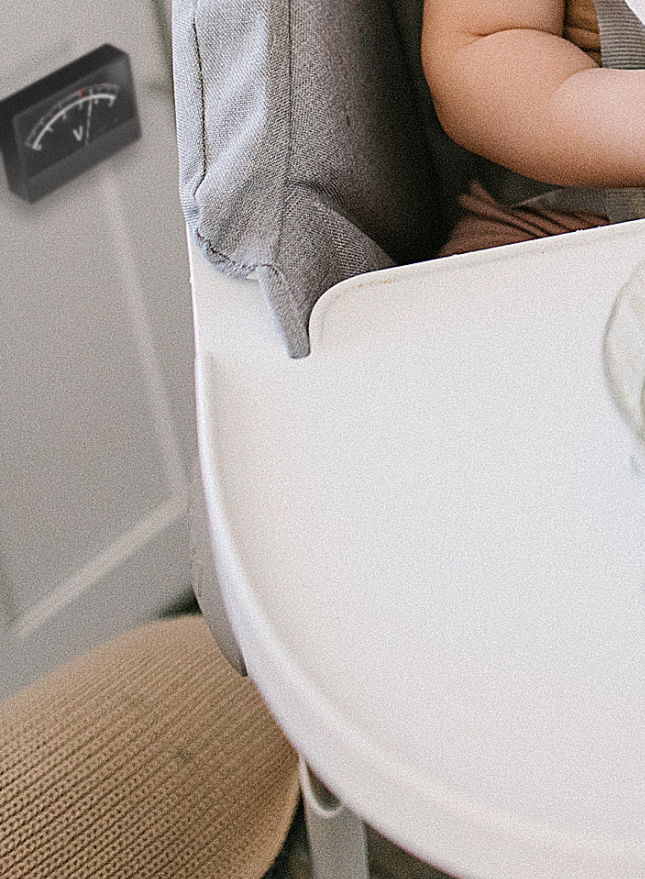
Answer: 3.5 V
